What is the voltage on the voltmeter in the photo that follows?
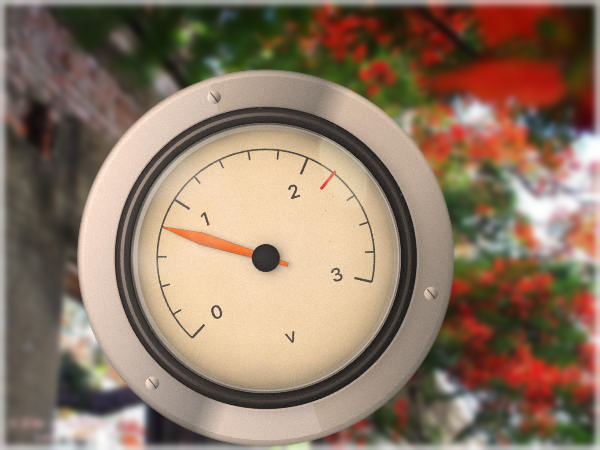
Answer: 0.8 V
